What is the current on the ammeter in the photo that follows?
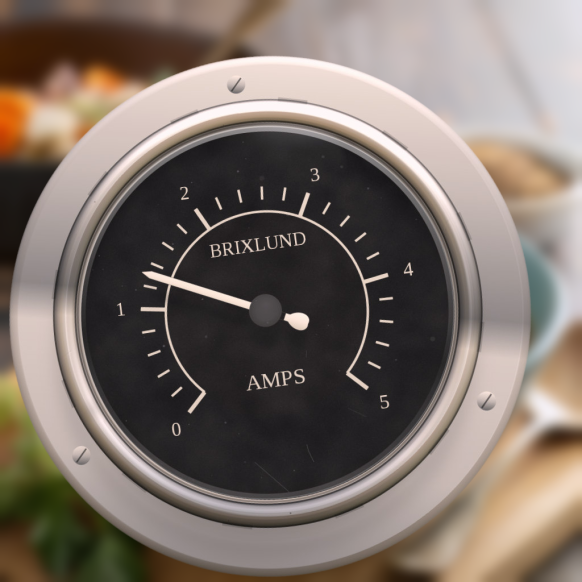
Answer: 1.3 A
